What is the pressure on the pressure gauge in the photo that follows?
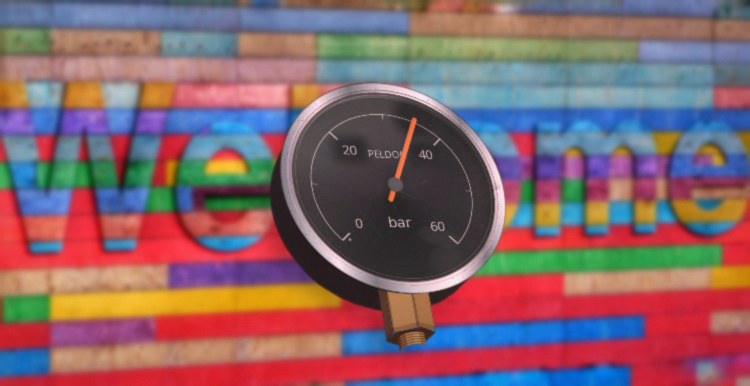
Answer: 35 bar
